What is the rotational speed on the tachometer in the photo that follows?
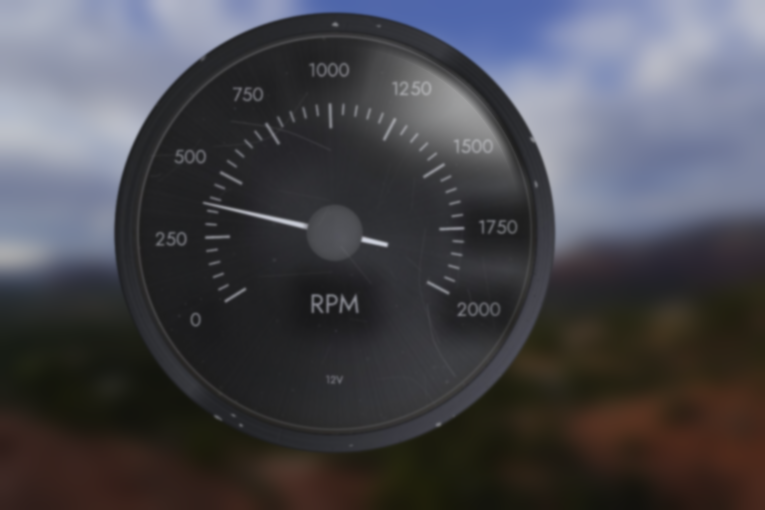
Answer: 375 rpm
